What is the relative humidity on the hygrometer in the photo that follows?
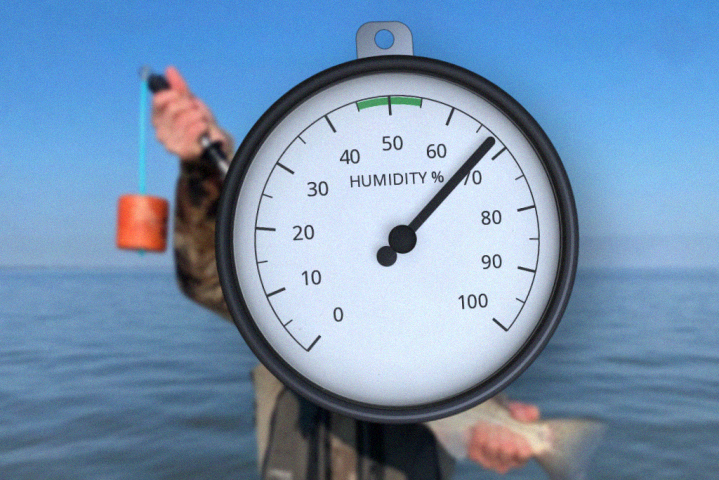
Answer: 67.5 %
